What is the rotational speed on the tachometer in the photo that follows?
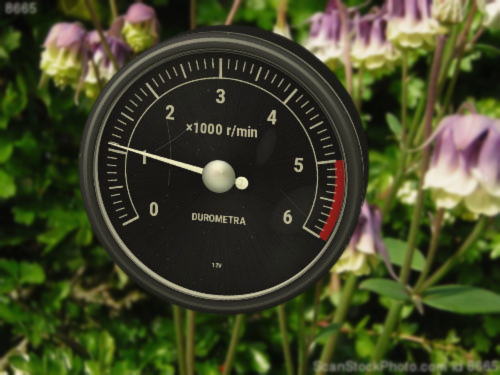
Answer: 1100 rpm
